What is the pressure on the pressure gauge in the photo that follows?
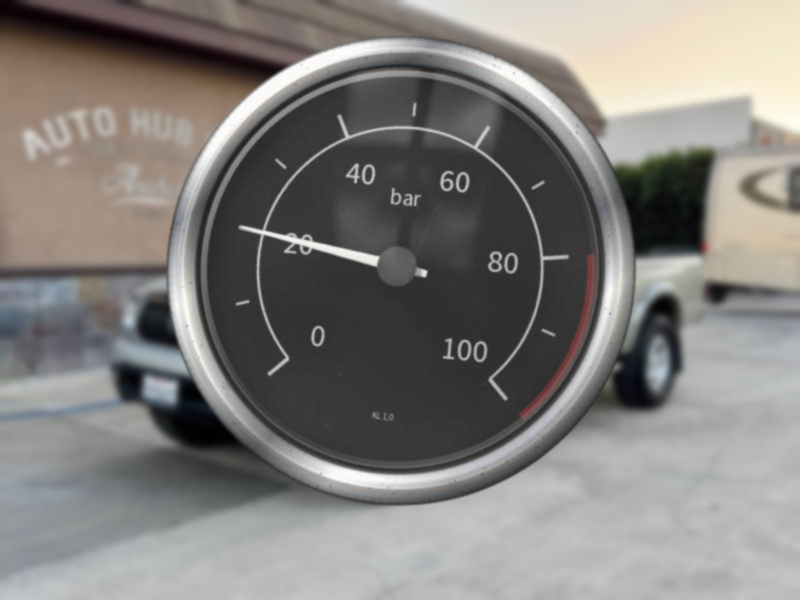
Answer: 20 bar
